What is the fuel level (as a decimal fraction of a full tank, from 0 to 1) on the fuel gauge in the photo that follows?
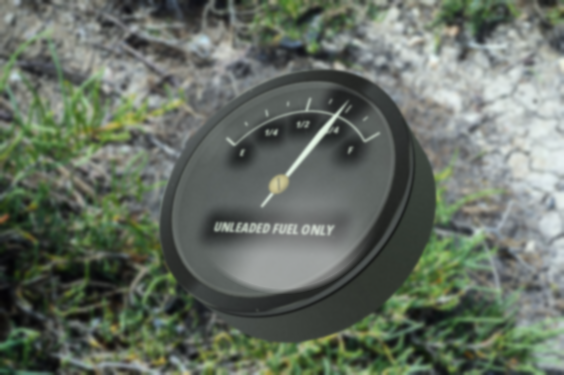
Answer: 0.75
